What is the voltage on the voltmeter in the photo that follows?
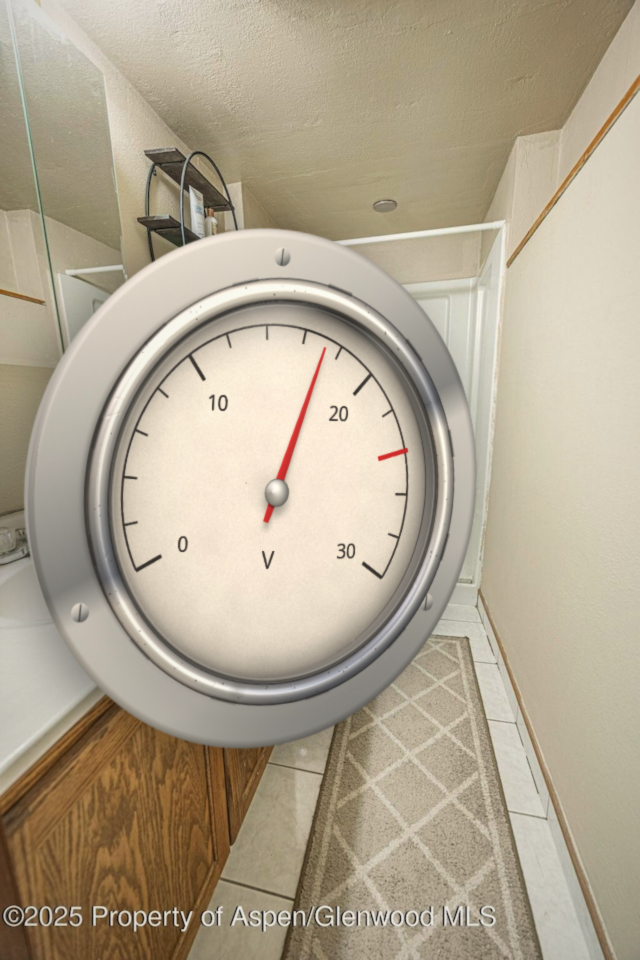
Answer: 17 V
